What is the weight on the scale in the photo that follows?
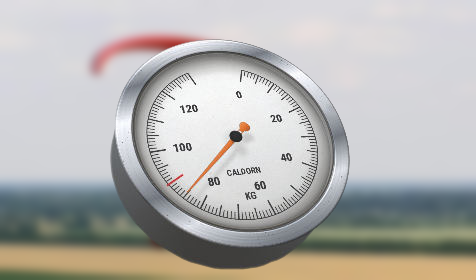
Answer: 85 kg
